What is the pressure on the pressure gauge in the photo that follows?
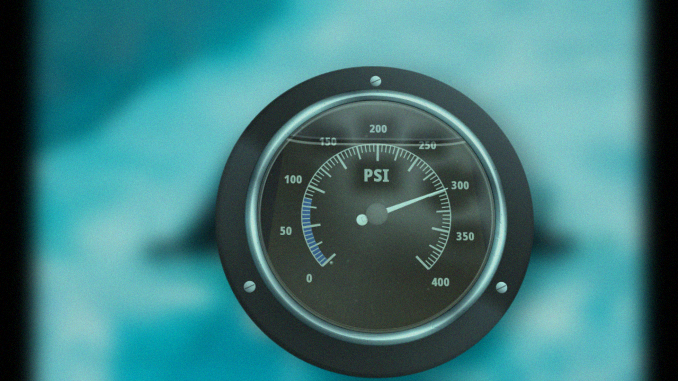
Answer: 300 psi
